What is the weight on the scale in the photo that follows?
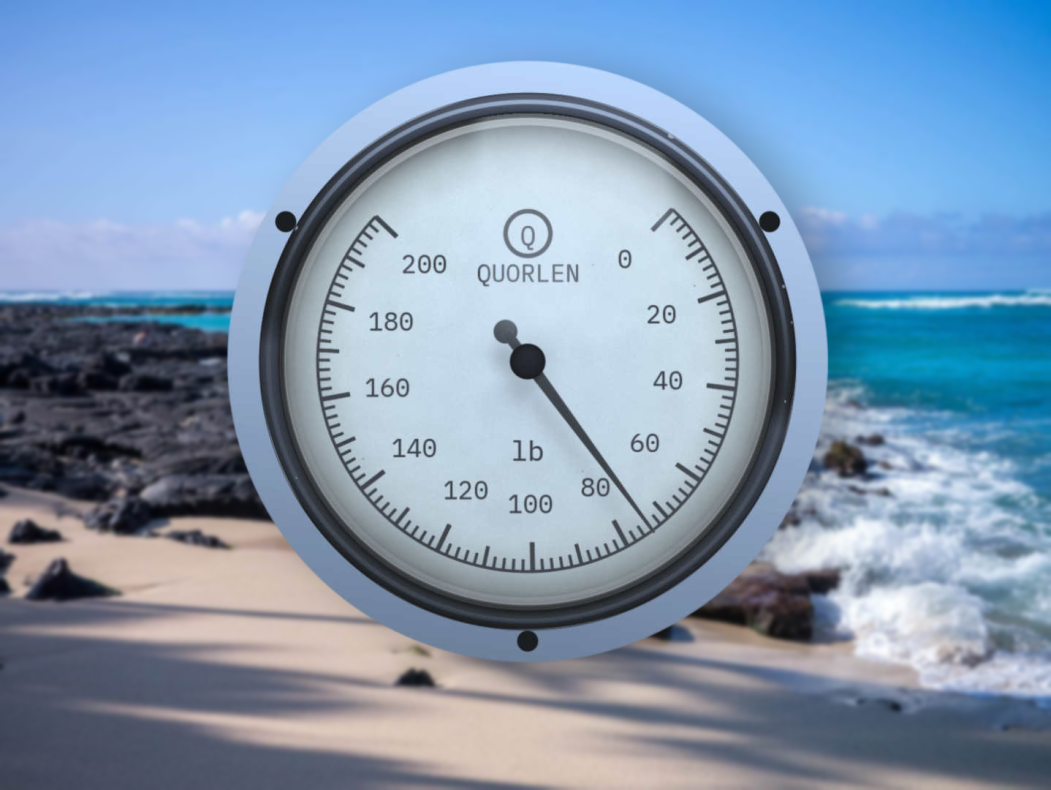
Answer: 74 lb
